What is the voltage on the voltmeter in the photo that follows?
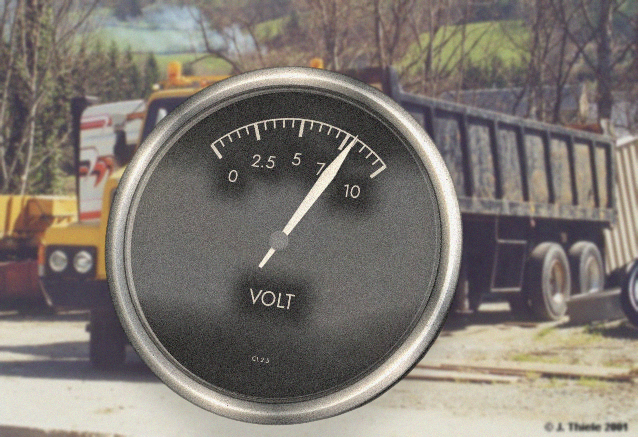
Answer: 8 V
